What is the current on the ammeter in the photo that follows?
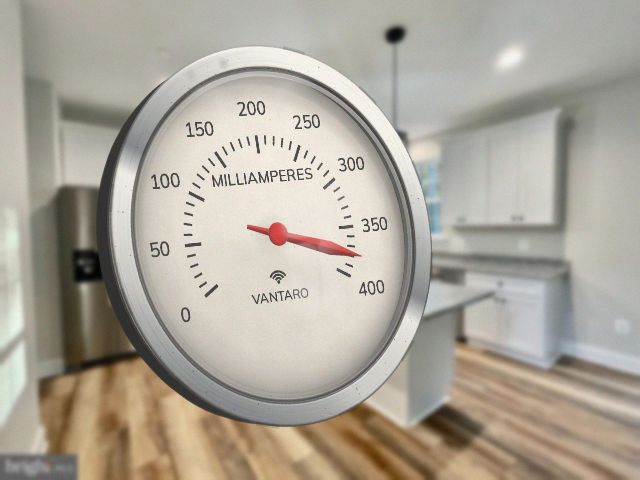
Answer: 380 mA
